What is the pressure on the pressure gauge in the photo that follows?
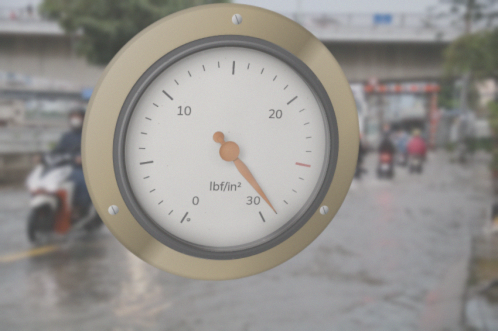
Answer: 29 psi
